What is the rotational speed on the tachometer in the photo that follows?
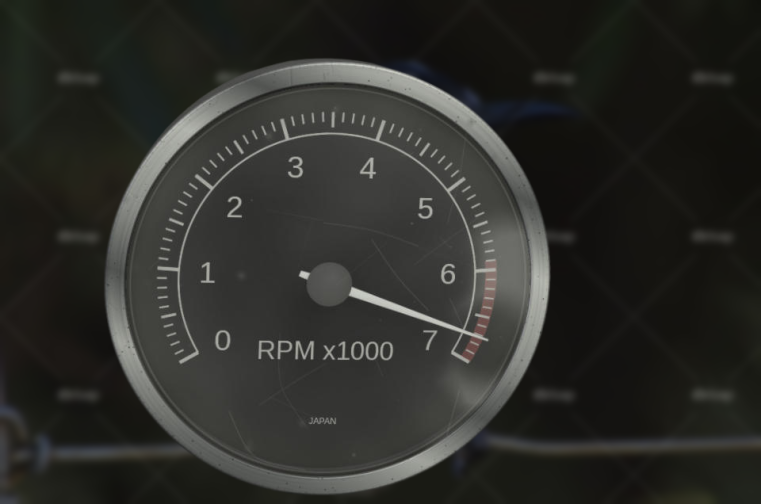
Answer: 6700 rpm
